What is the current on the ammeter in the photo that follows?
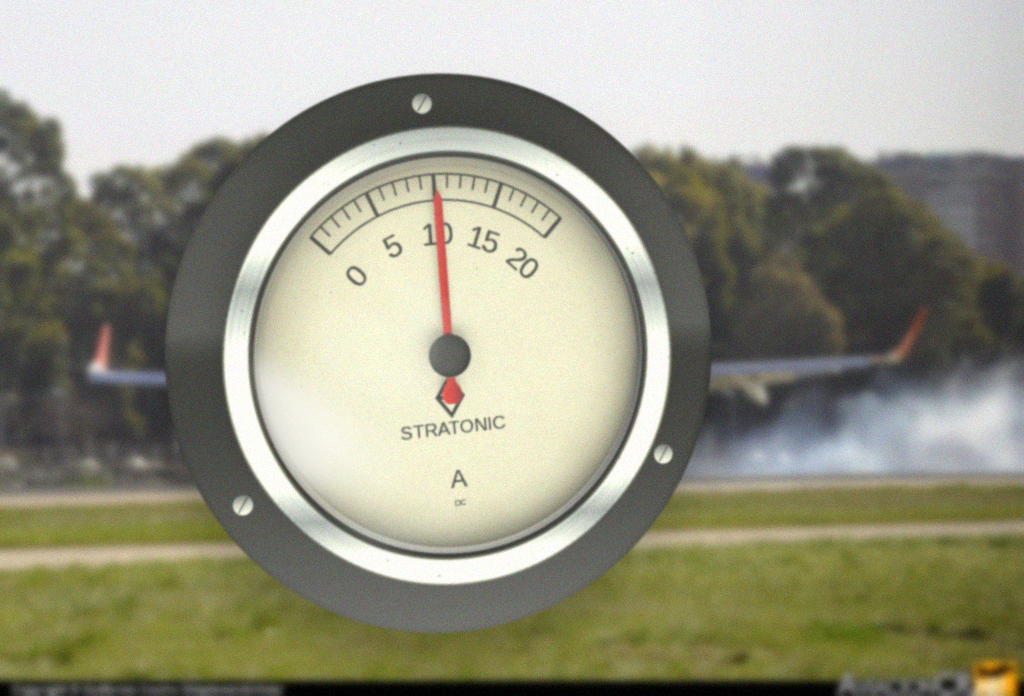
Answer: 10 A
